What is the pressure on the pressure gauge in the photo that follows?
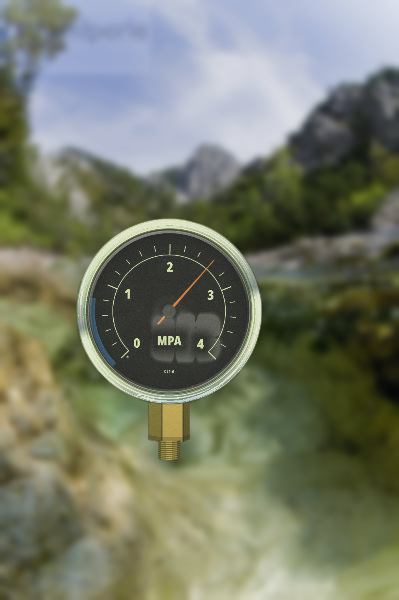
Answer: 2.6 MPa
